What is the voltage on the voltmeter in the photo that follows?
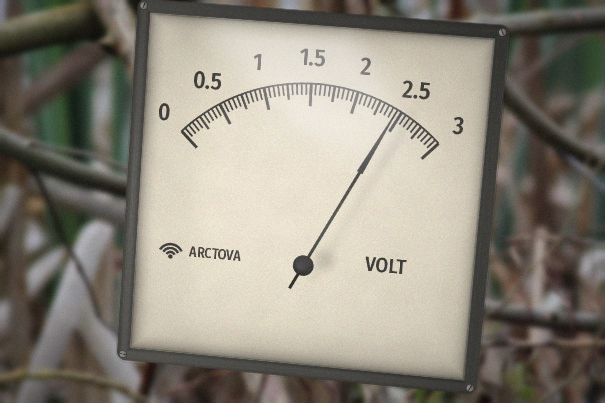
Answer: 2.45 V
